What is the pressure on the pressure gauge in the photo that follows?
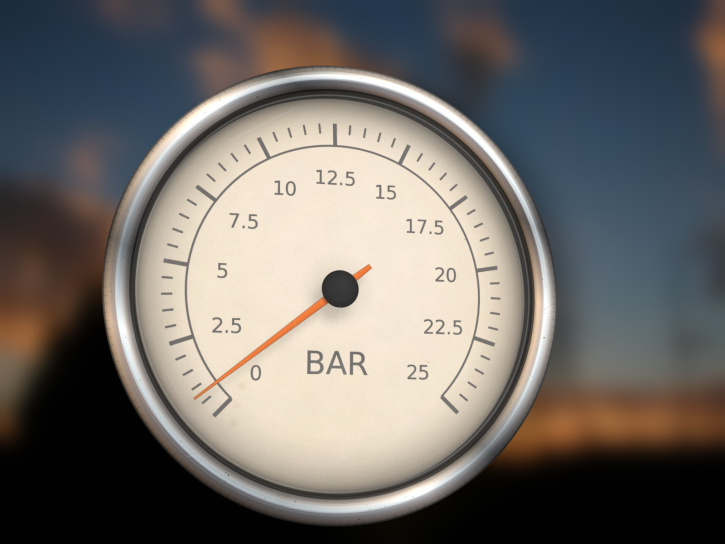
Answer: 0.75 bar
